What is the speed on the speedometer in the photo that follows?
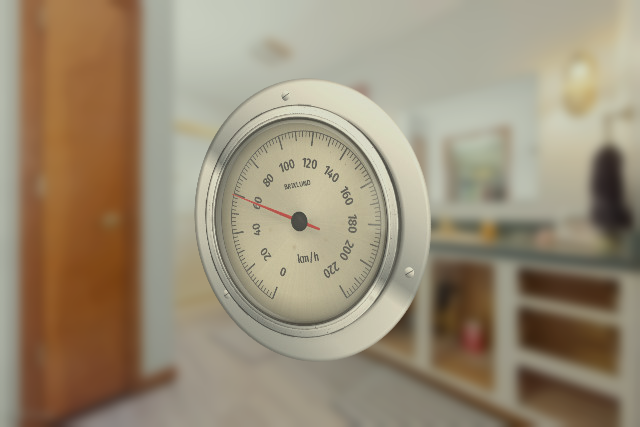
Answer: 60 km/h
